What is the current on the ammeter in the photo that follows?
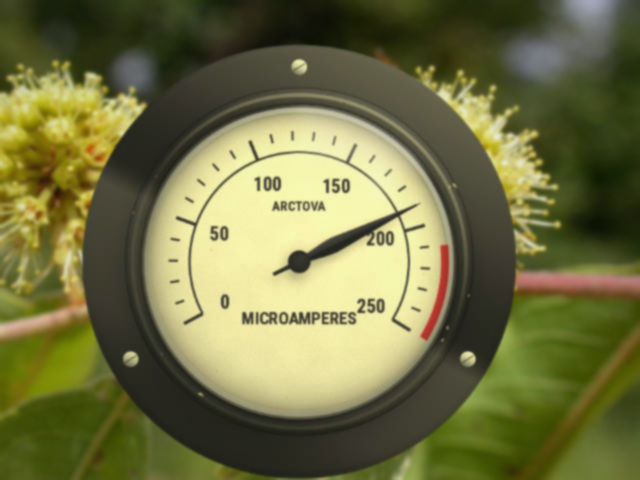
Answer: 190 µA
